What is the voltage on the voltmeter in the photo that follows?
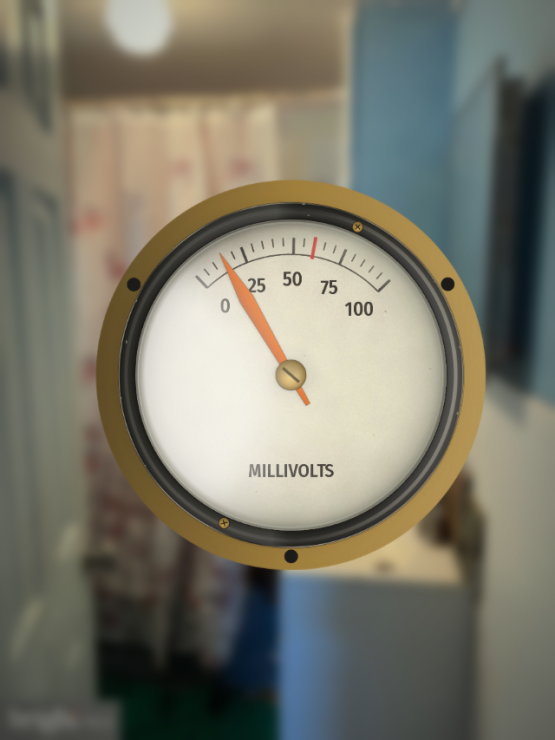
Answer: 15 mV
